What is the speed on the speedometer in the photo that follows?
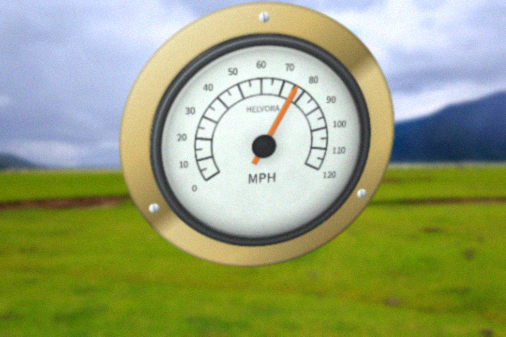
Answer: 75 mph
